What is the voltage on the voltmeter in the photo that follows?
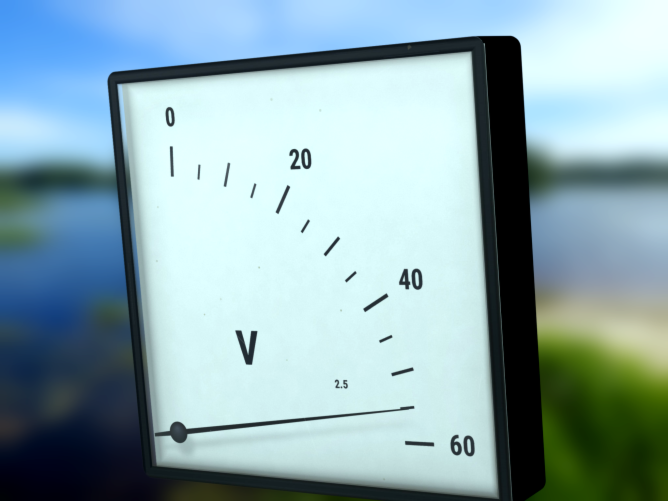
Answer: 55 V
